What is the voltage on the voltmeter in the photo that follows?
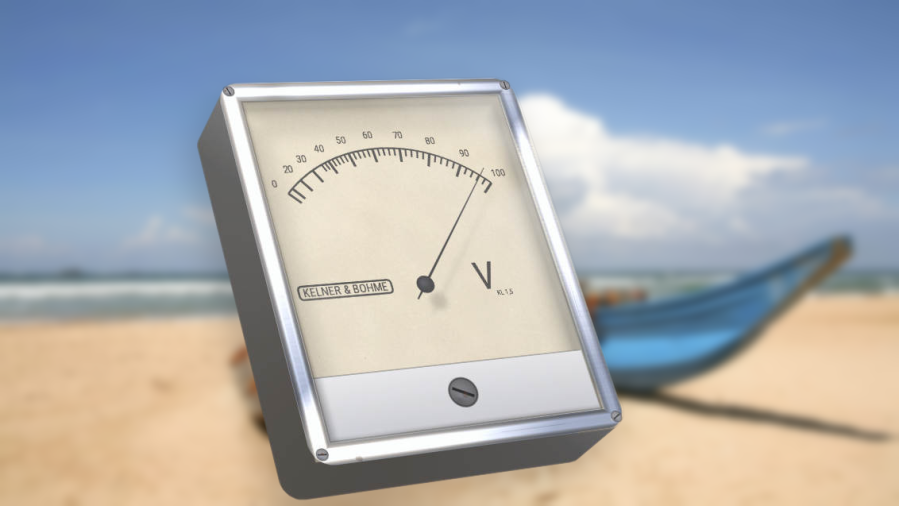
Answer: 96 V
